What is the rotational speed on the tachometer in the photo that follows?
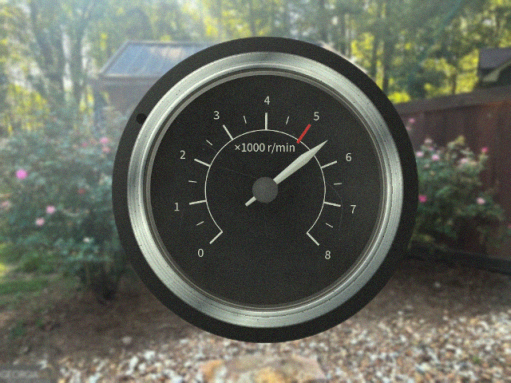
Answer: 5500 rpm
